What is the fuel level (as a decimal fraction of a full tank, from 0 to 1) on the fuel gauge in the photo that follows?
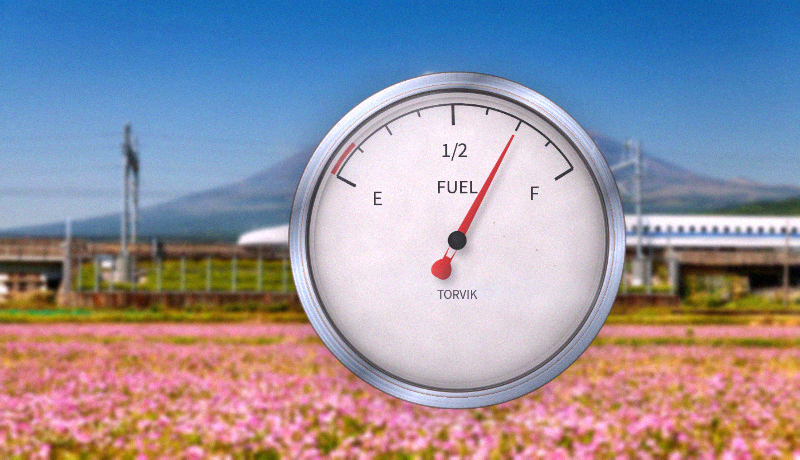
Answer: 0.75
